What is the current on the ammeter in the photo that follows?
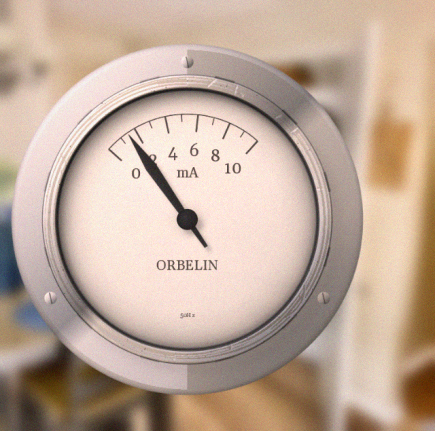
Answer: 1.5 mA
